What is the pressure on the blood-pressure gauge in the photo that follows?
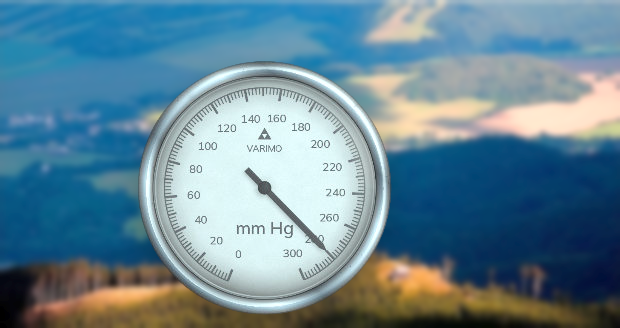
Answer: 280 mmHg
